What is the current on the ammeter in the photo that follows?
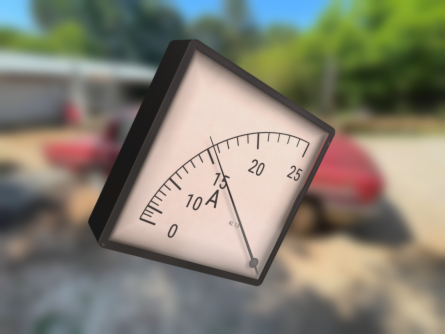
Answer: 15.5 A
